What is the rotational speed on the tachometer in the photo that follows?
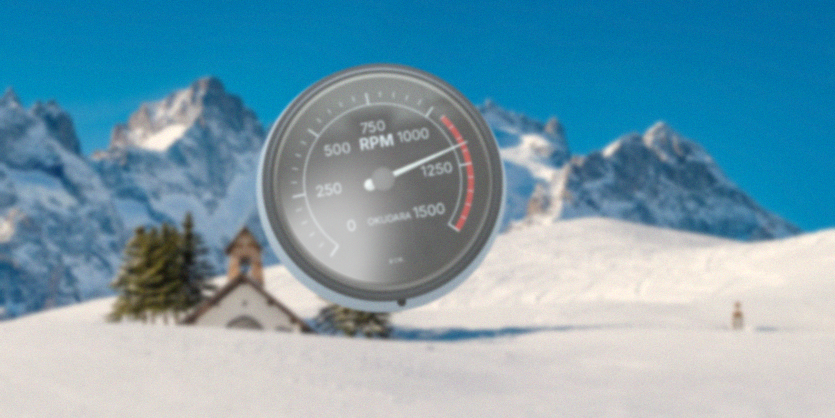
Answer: 1175 rpm
